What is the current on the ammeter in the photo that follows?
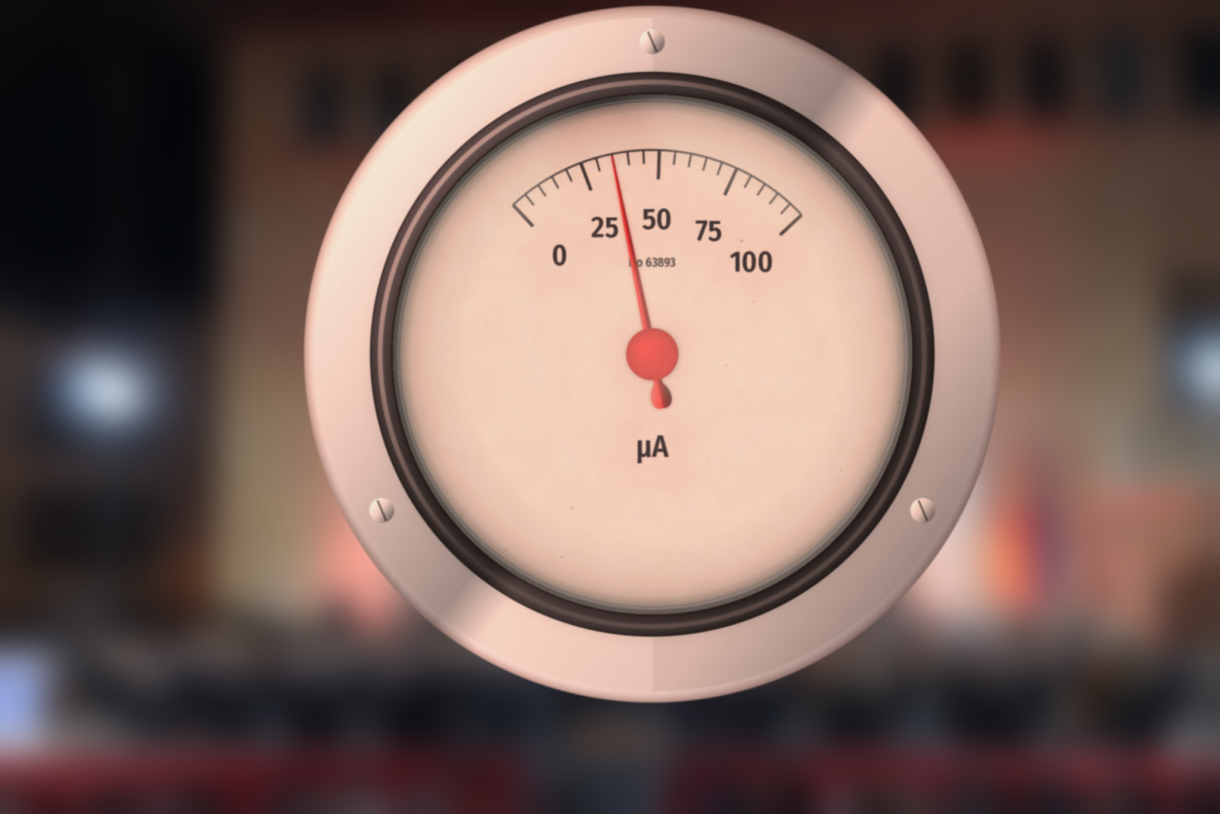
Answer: 35 µA
